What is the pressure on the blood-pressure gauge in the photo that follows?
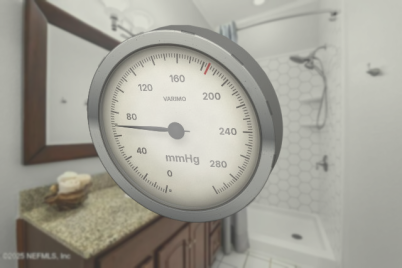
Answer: 70 mmHg
